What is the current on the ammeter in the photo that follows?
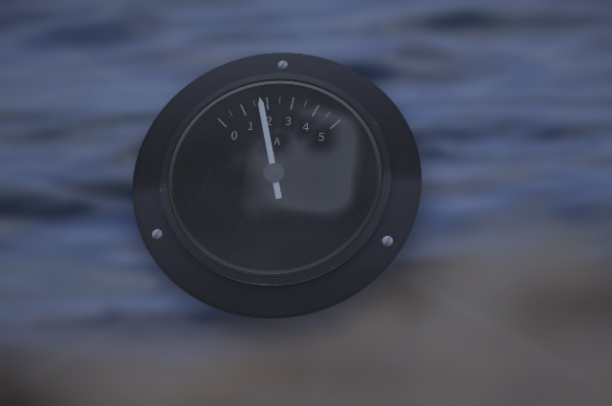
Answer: 1.75 A
